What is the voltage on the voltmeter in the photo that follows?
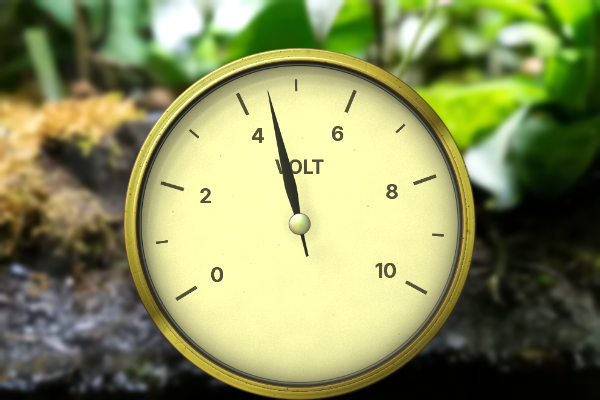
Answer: 4.5 V
